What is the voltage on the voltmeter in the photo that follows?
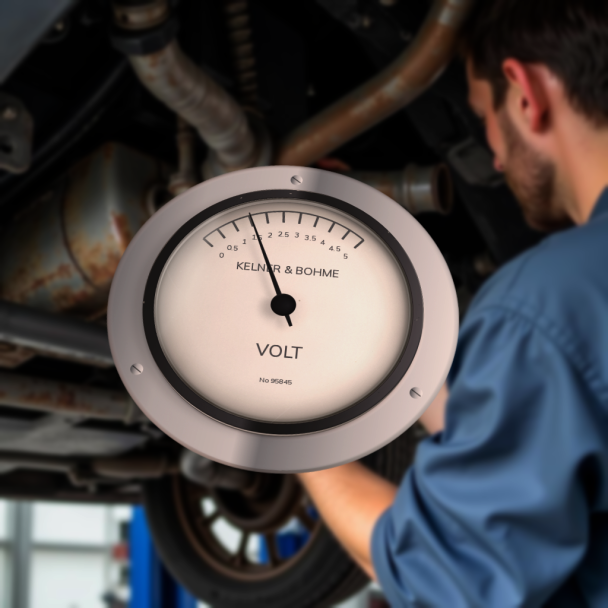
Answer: 1.5 V
